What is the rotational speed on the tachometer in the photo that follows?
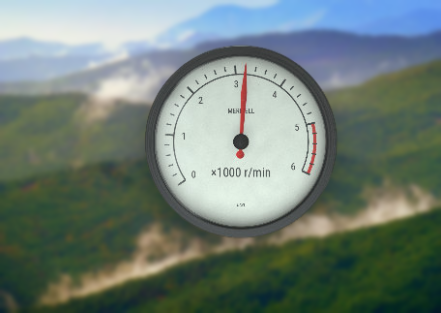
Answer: 3200 rpm
